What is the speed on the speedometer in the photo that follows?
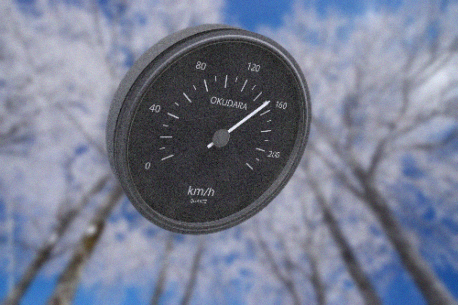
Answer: 150 km/h
